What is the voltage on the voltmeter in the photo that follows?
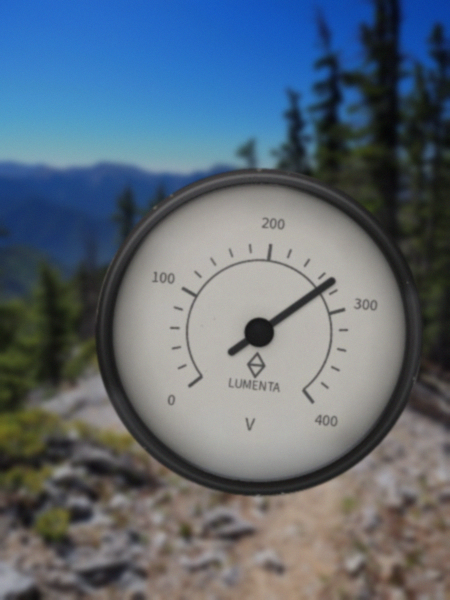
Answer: 270 V
